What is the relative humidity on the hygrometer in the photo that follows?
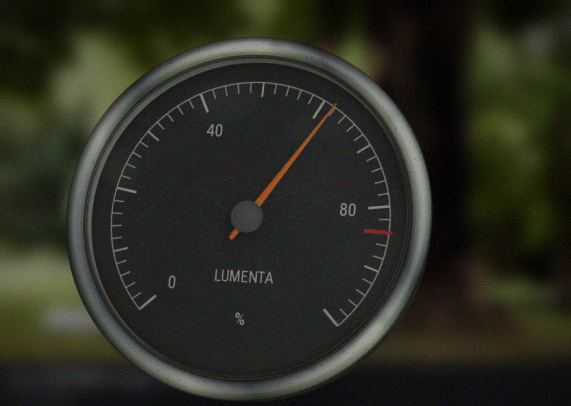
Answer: 62 %
